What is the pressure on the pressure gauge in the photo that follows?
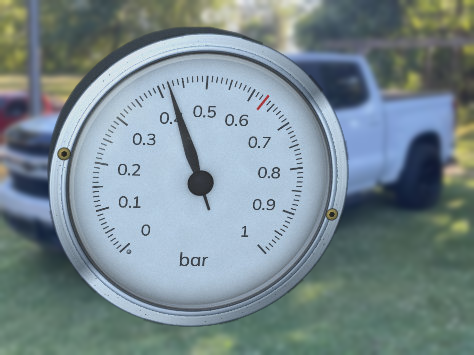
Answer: 0.42 bar
